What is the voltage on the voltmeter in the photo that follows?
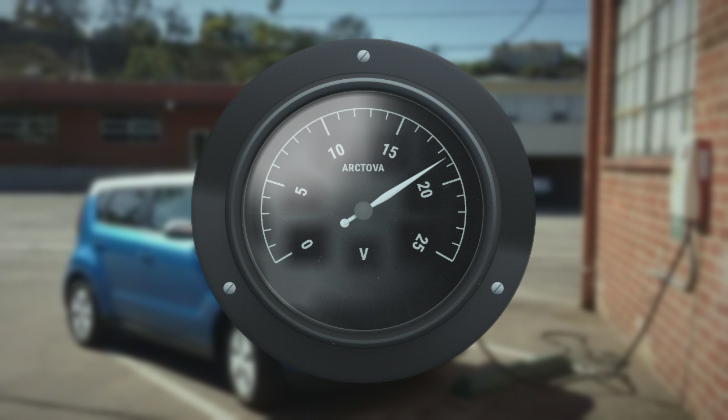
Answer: 18.5 V
